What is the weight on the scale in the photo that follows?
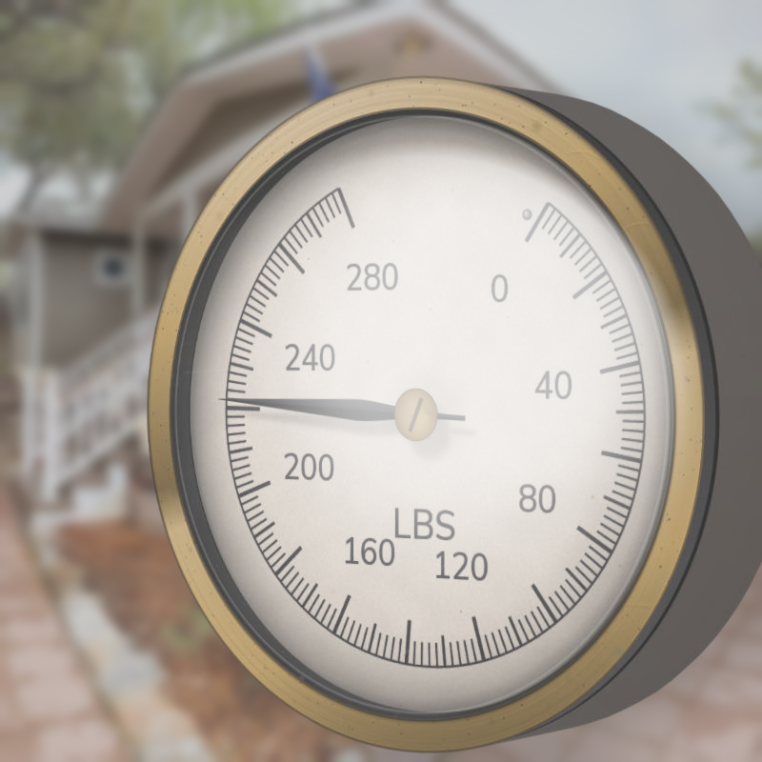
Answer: 222 lb
